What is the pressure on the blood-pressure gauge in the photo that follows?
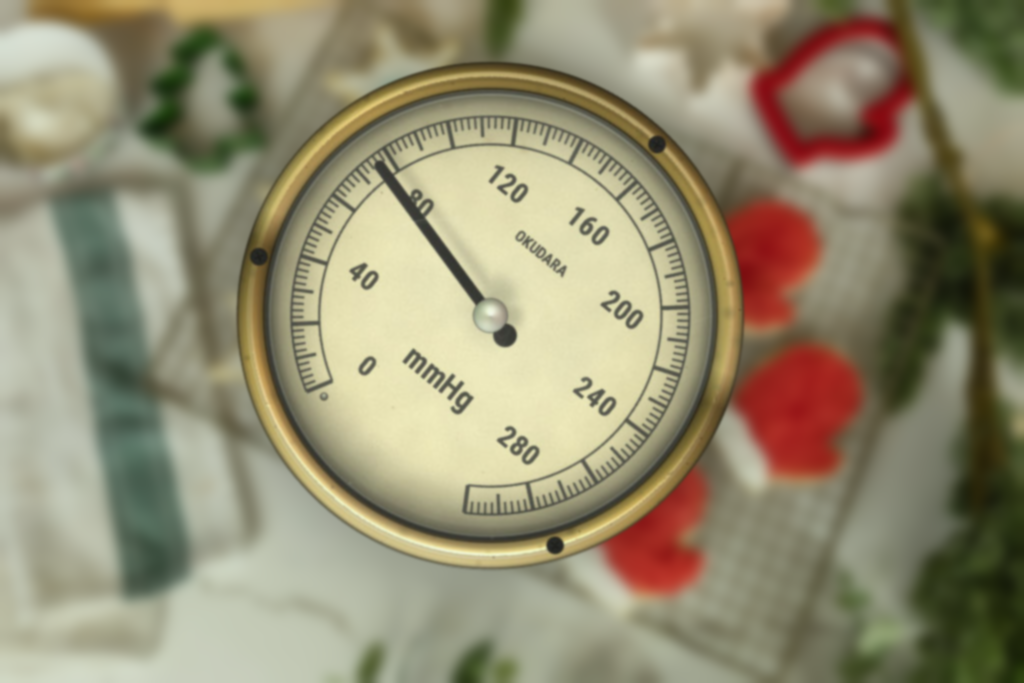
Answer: 76 mmHg
